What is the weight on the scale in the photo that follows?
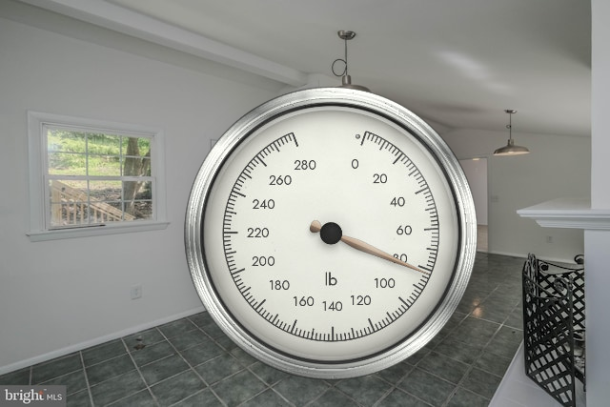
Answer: 82 lb
